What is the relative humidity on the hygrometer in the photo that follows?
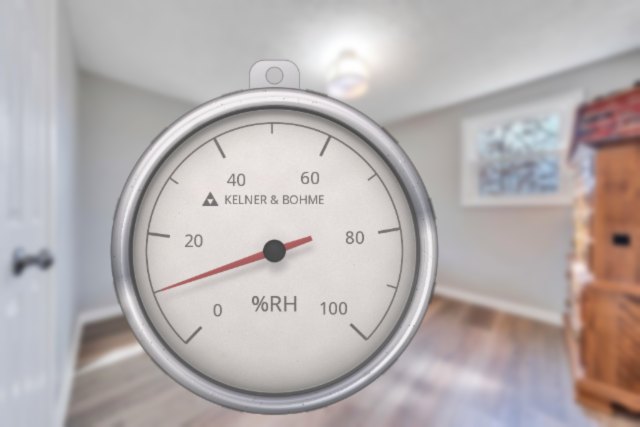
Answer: 10 %
